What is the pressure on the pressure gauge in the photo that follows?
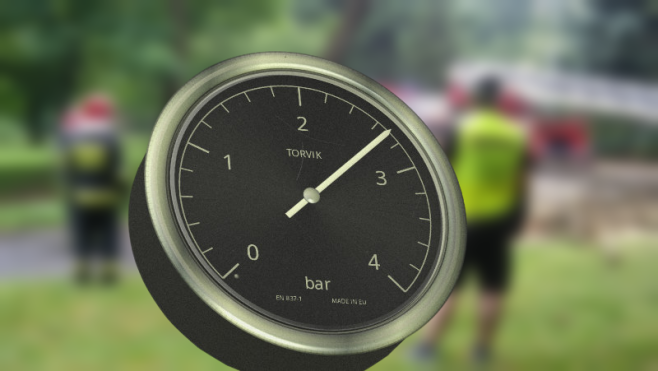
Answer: 2.7 bar
